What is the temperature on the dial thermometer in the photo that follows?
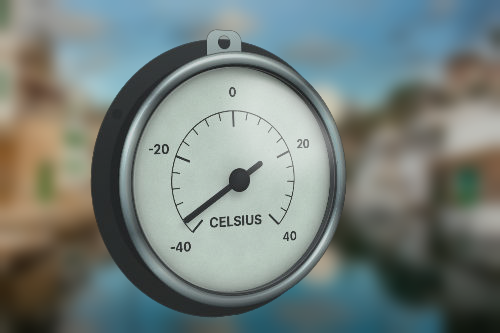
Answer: -36 °C
